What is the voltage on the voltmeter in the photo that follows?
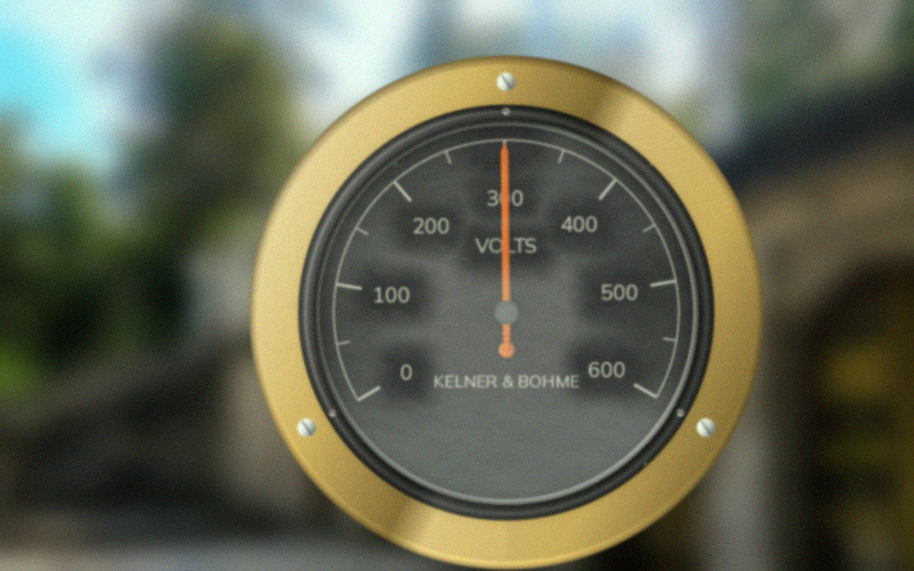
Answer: 300 V
